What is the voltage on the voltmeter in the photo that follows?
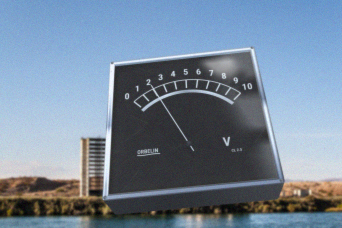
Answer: 2 V
